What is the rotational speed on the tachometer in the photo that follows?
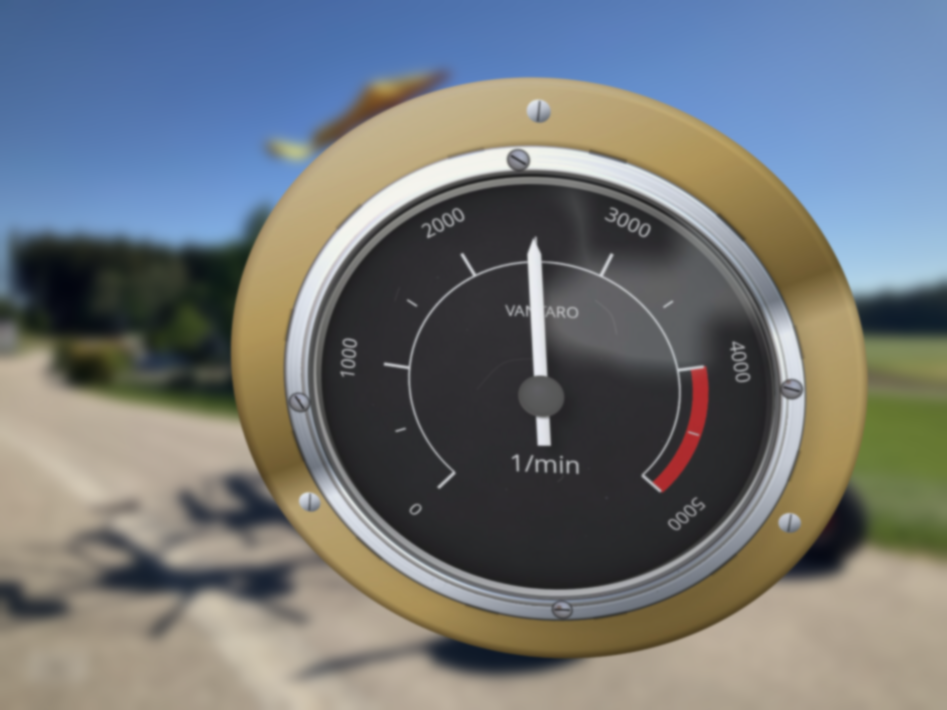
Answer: 2500 rpm
